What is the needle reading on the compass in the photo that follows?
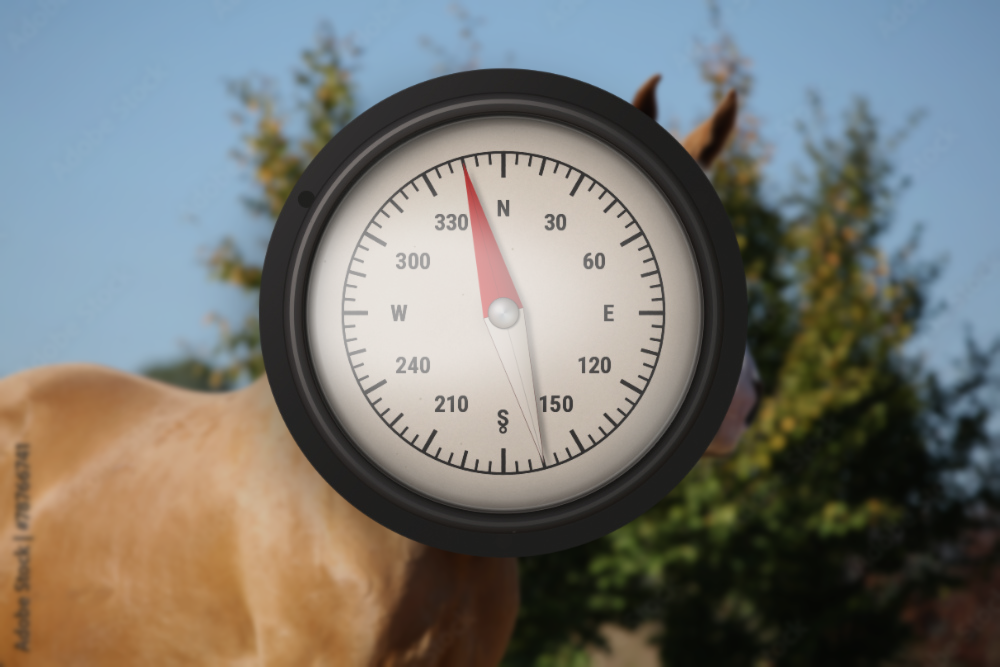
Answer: 345 °
